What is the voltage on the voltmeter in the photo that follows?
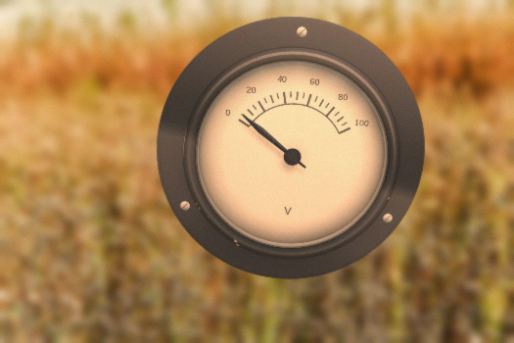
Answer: 5 V
